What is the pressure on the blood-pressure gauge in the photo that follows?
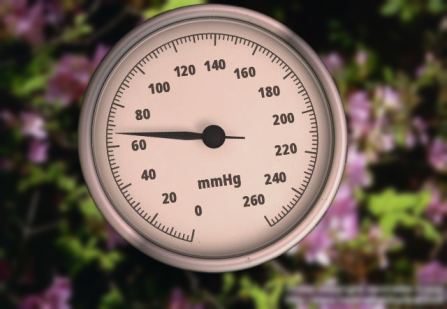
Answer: 66 mmHg
